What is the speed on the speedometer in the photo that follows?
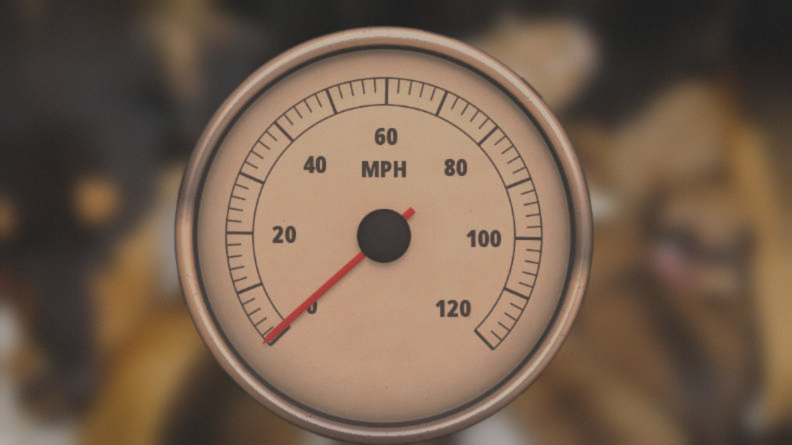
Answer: 1 mph
